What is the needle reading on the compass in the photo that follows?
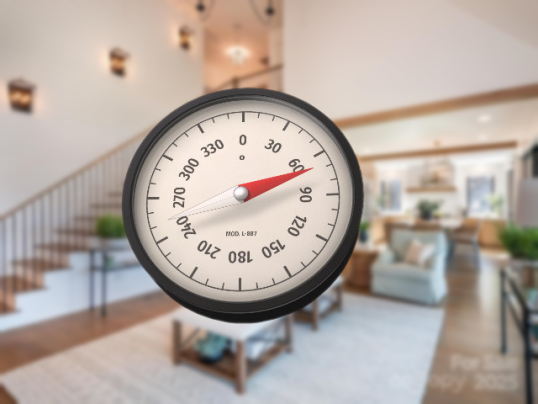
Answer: 70 °
